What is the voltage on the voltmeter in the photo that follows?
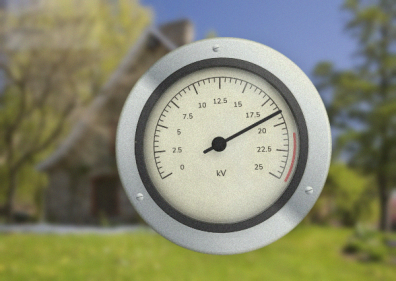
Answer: 19 kV
